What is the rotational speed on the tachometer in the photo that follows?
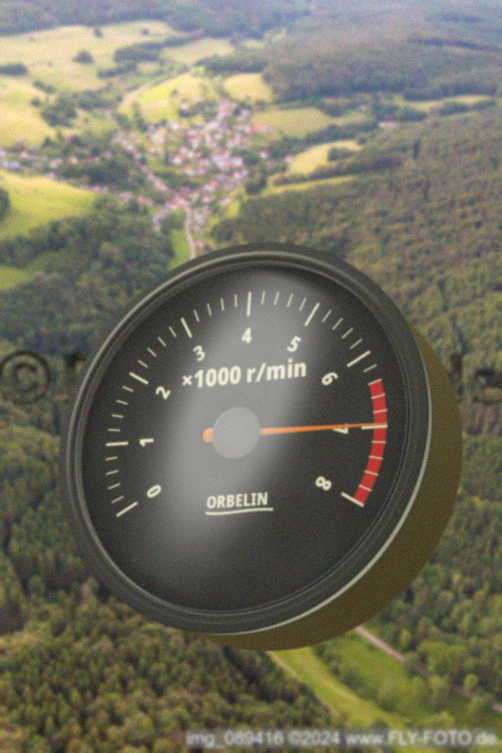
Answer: 7000 rpm
